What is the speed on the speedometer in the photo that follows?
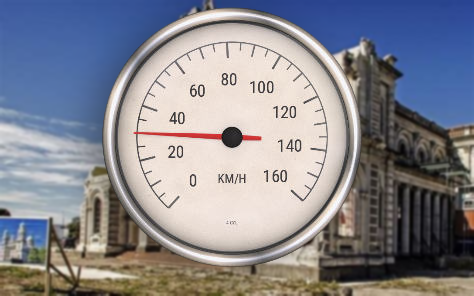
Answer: 30 km/h
